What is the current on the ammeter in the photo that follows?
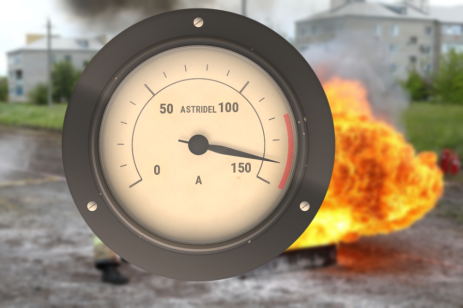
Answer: 140 A
